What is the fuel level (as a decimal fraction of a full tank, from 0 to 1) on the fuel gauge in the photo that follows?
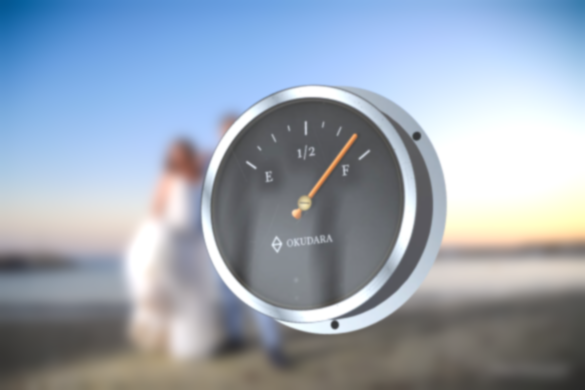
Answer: 0.875
